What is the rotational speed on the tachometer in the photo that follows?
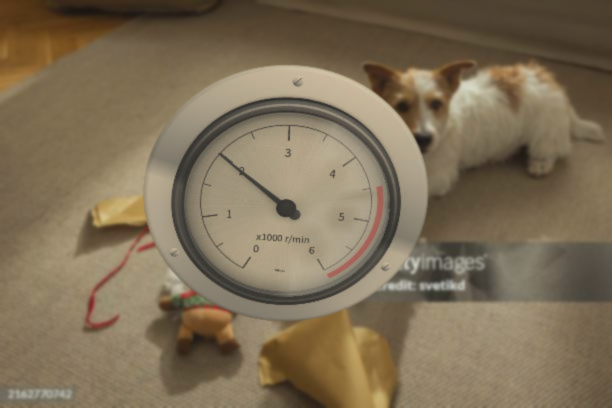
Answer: 2000 rpm
